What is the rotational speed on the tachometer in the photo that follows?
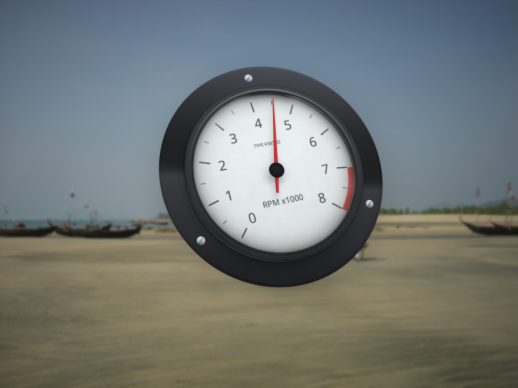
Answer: 4500 rpm
